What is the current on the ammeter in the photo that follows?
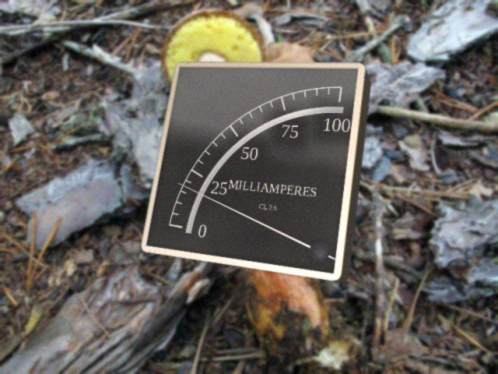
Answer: 17.5 mA
